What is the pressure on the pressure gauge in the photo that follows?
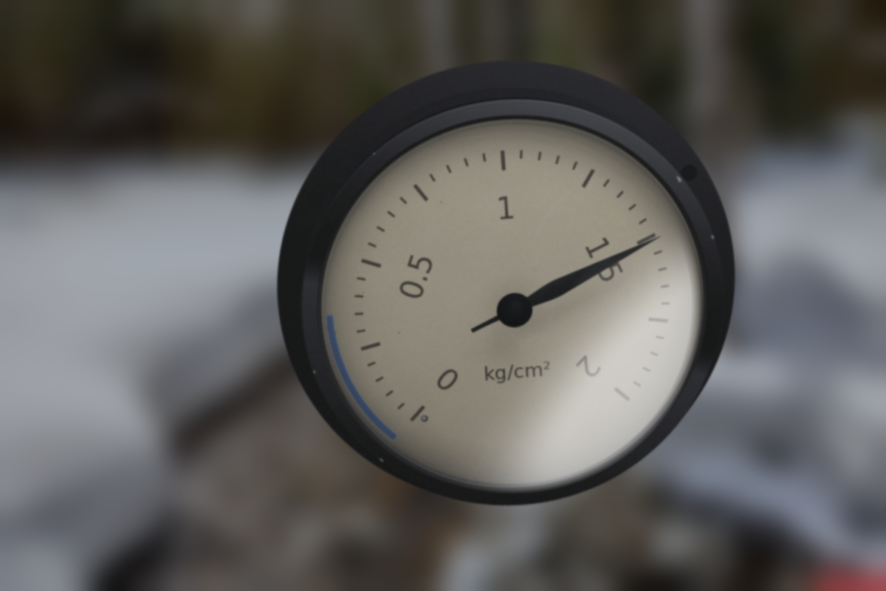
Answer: 1.5 kg/cm²
